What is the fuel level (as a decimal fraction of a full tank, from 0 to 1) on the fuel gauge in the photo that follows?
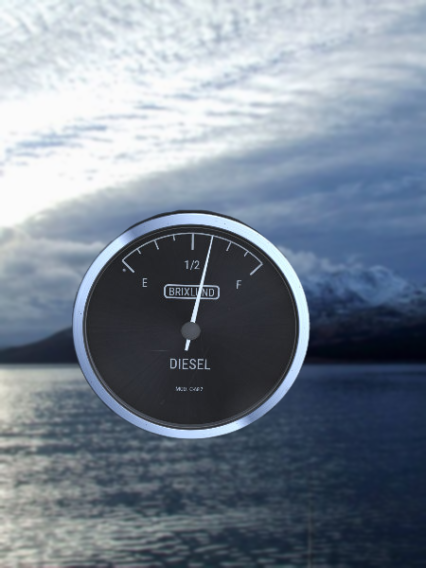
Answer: 0.625
